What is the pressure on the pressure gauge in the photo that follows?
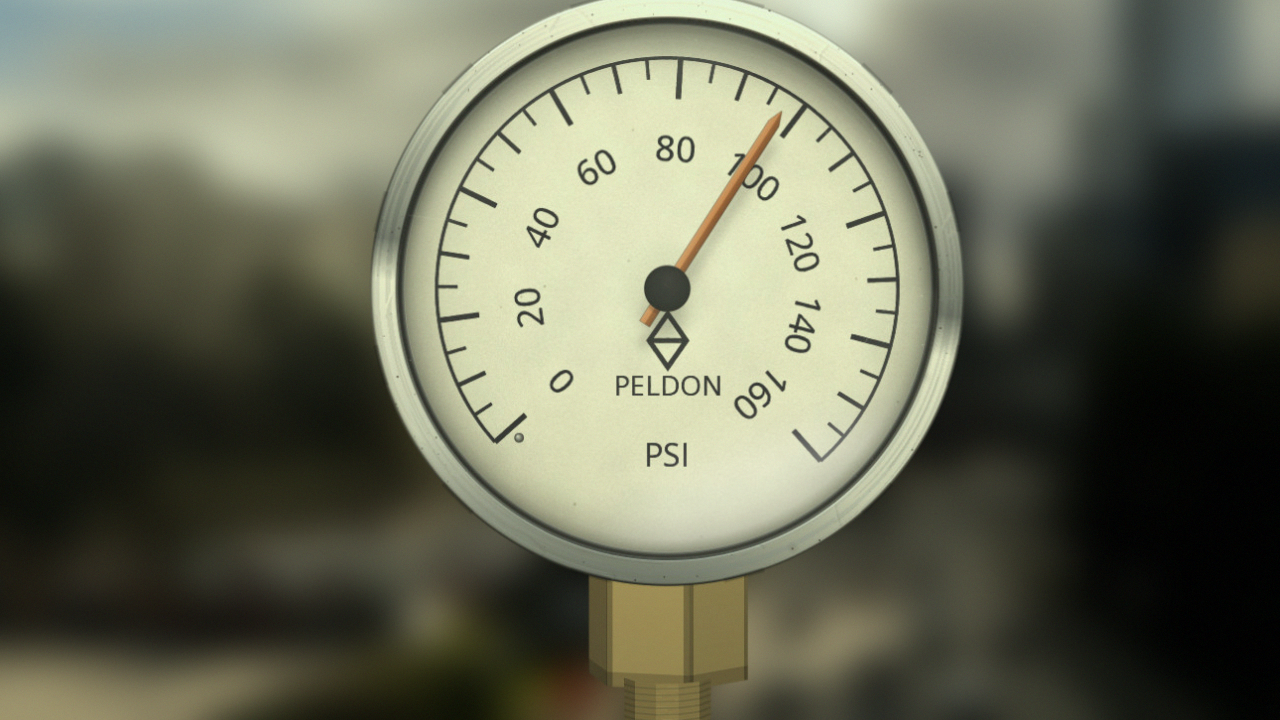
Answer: 97.5 psi
